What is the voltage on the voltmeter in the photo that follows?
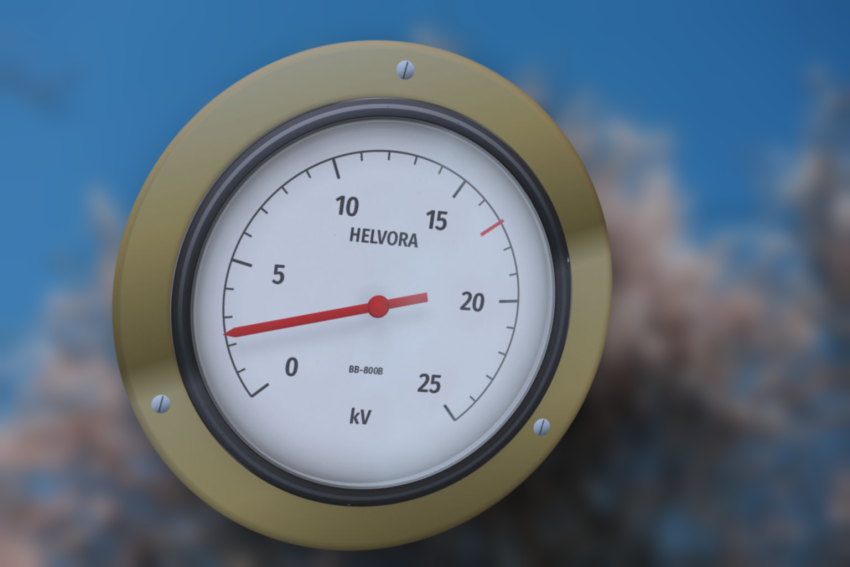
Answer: 2.5 kV
